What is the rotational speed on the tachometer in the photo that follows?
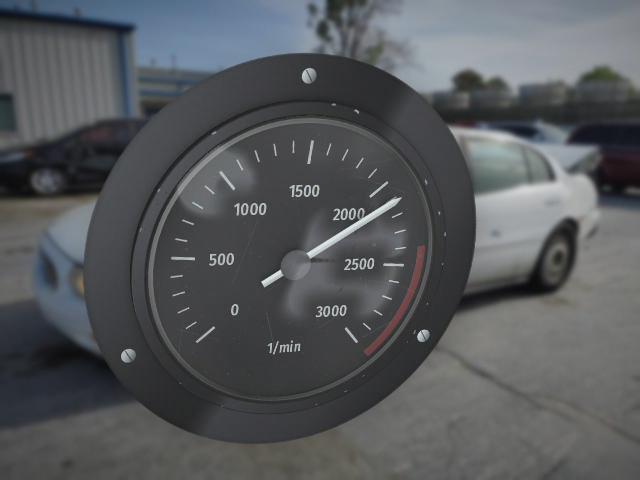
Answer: 2100 rpm
